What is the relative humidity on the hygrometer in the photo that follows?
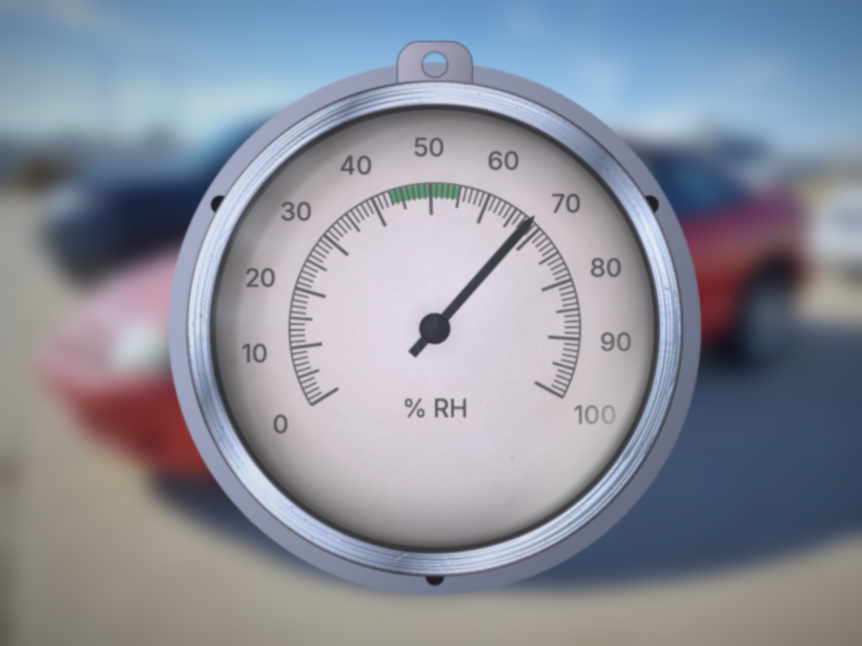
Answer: 68 %
